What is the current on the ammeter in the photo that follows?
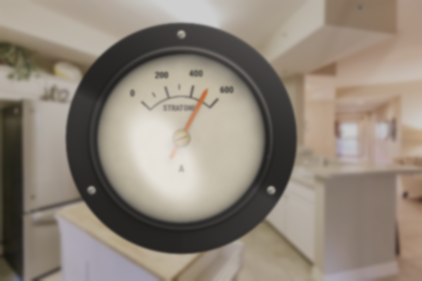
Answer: 500 A
